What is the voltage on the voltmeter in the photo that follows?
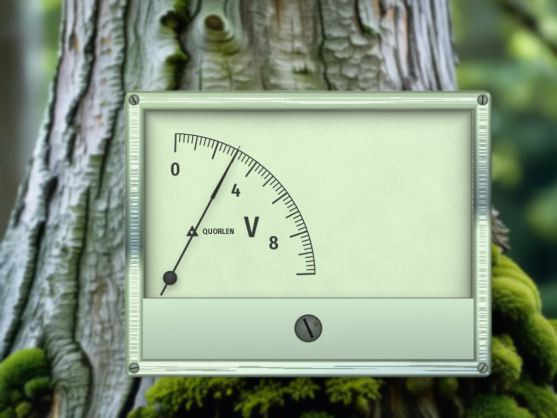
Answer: 3 V
